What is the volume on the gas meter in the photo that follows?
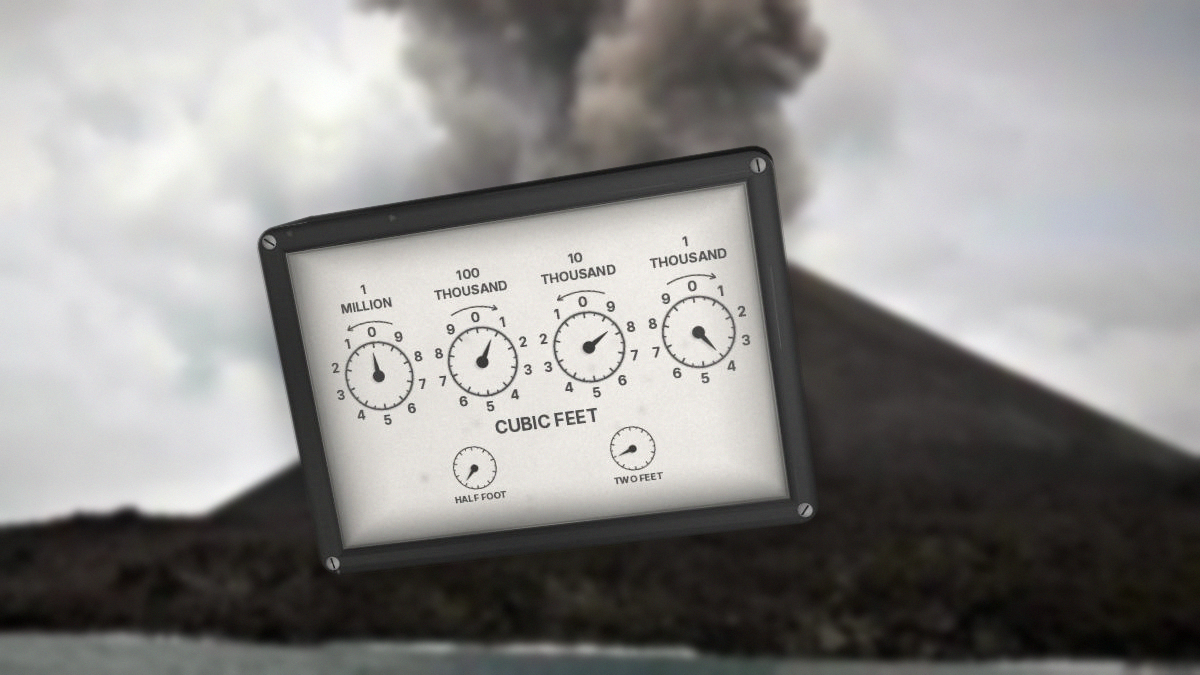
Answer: 8400 ft³
